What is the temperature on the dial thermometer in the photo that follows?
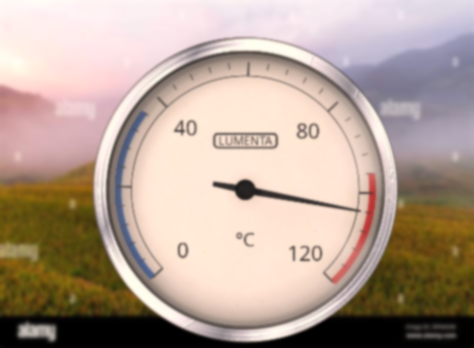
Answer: 104 °C
